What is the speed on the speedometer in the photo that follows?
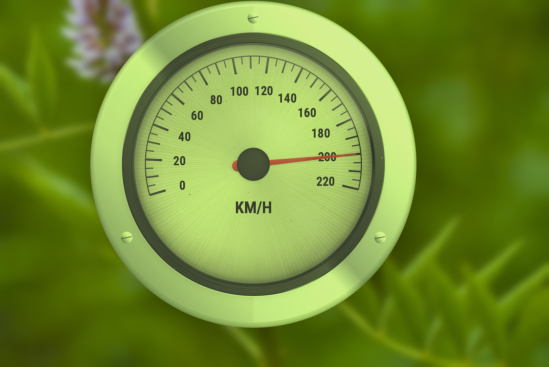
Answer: 200 km/h
